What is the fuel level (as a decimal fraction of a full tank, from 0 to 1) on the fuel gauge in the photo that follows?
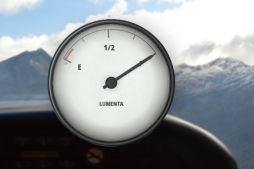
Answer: 1
